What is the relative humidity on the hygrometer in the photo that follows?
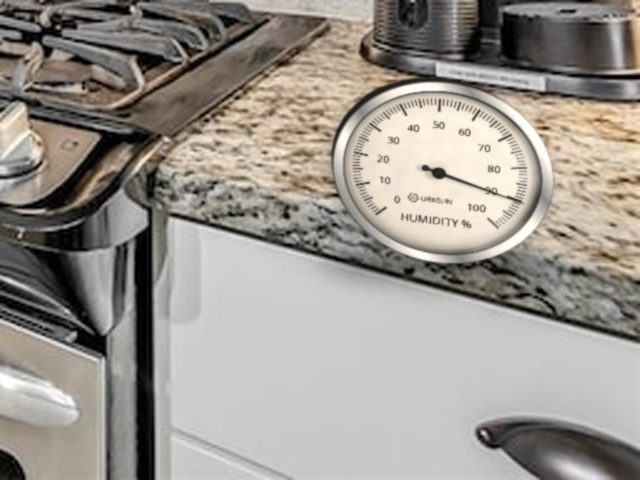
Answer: 90 %
